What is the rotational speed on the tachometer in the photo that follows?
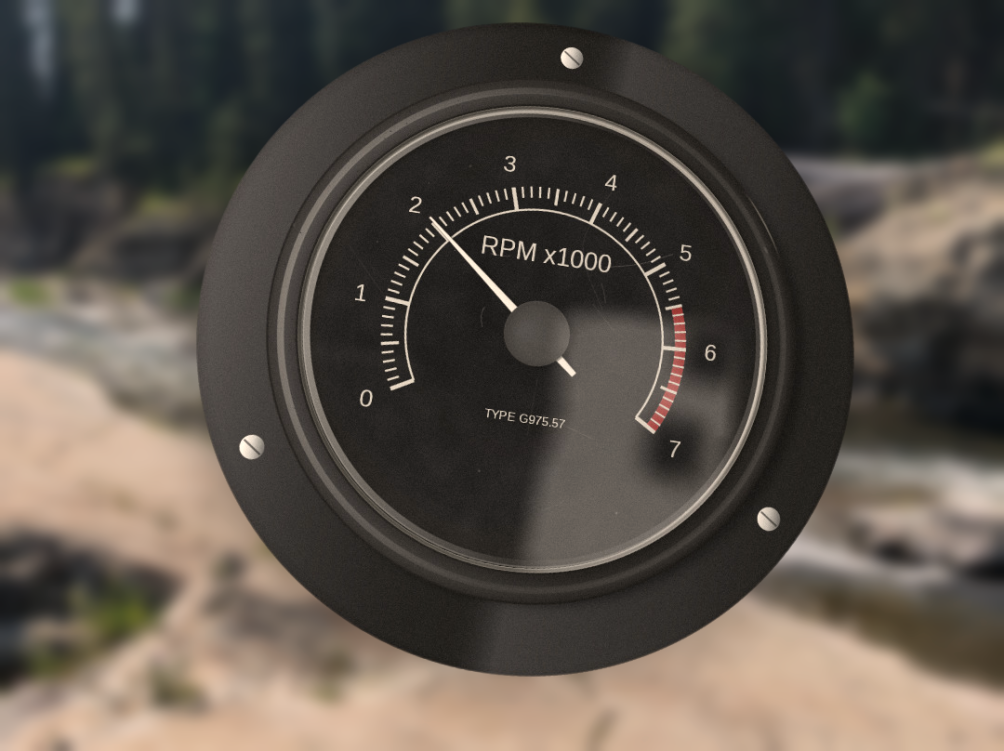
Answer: 2000 rpm
